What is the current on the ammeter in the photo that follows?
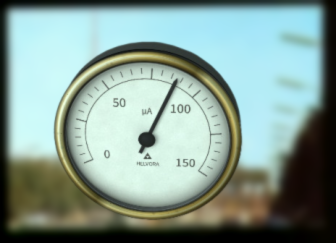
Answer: 87.5 µA
